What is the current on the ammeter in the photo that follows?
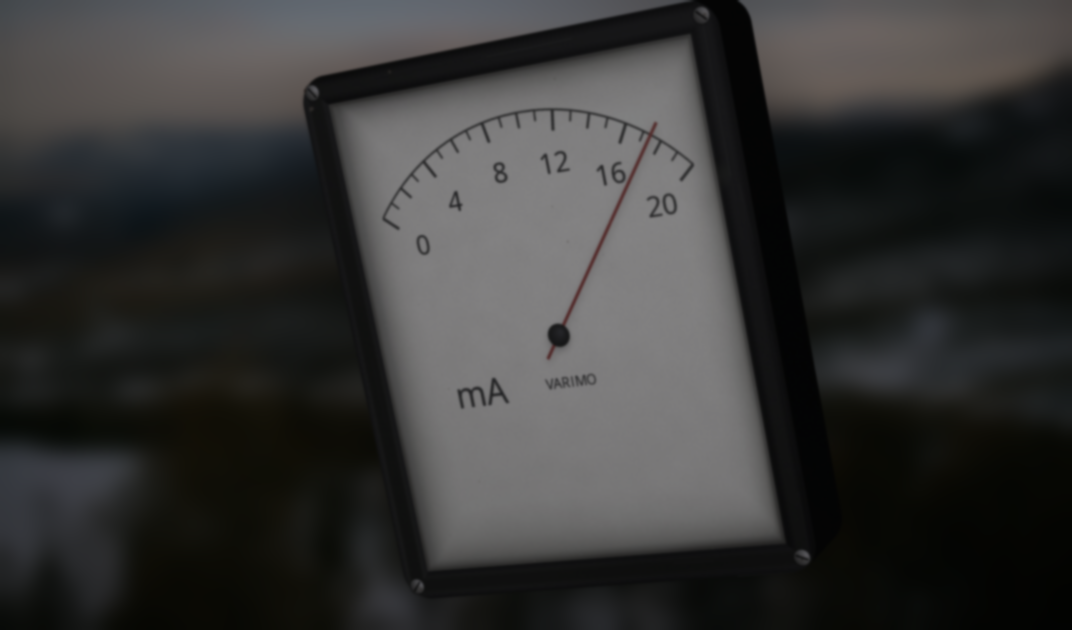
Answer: 17.5 mA
